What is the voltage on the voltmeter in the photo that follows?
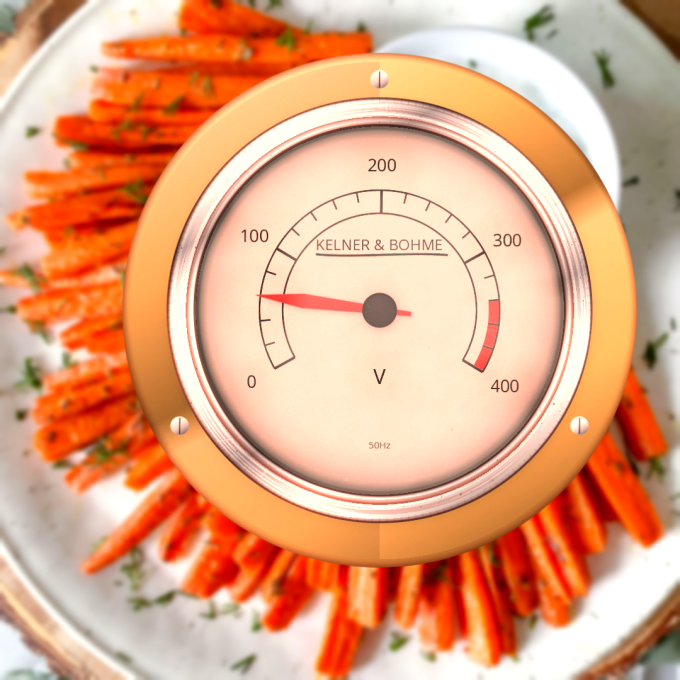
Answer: 60 V
